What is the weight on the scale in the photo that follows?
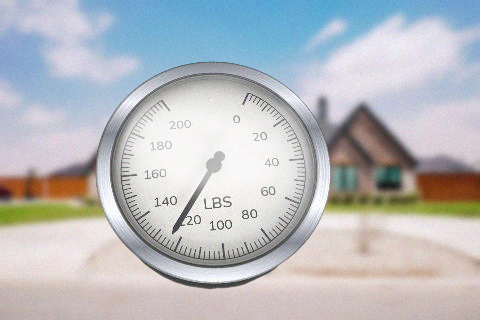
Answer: 124 lb
